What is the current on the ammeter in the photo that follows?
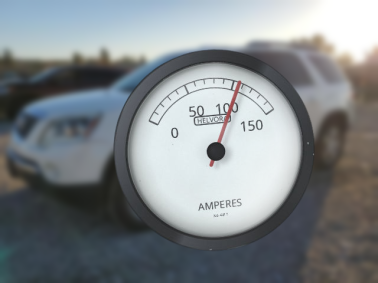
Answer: 105 A
